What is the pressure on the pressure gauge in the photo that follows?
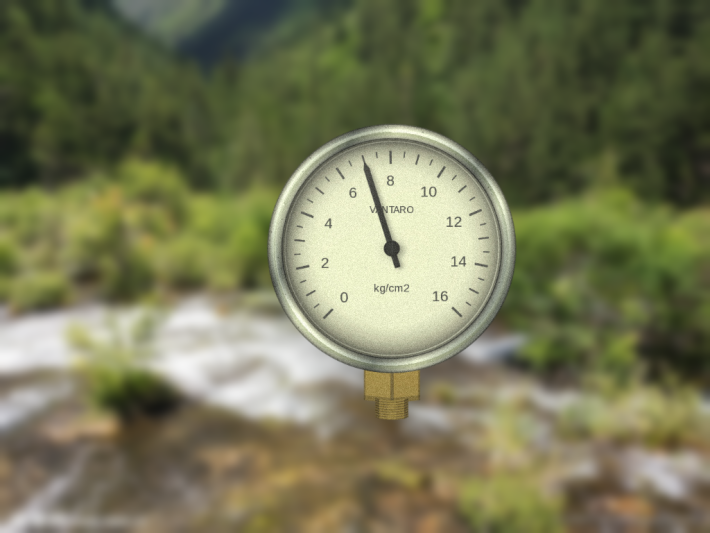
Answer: 7 kg/cm²
